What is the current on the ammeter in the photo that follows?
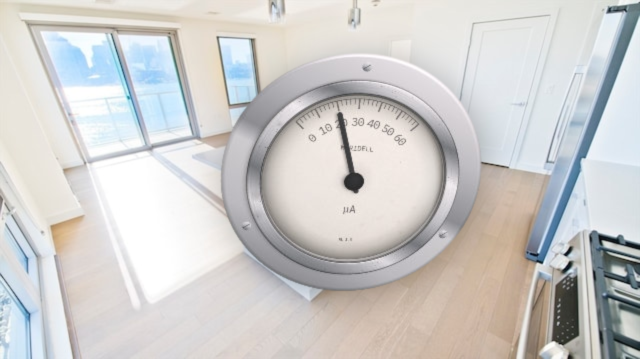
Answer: 20 µA
